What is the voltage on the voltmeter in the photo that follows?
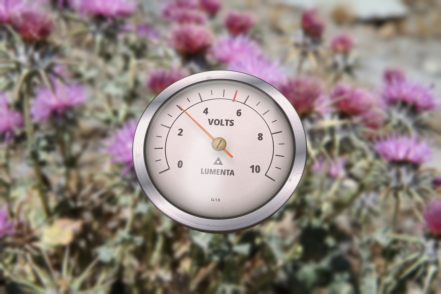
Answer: 3 V
